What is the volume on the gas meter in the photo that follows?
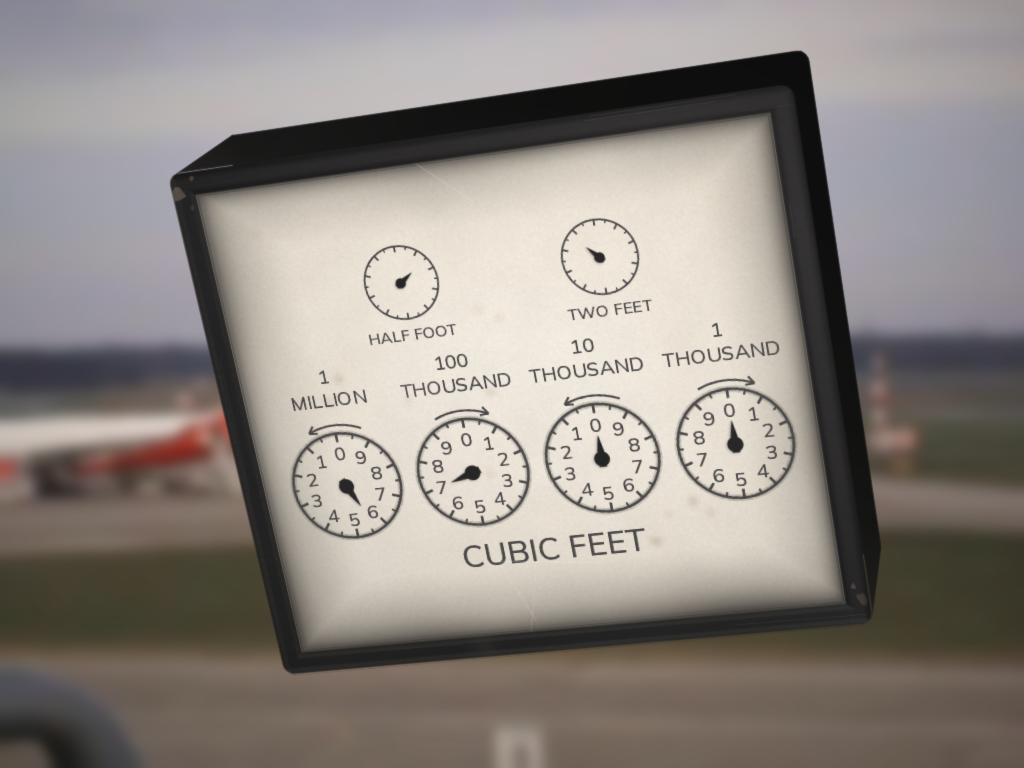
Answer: 570000 ft³
